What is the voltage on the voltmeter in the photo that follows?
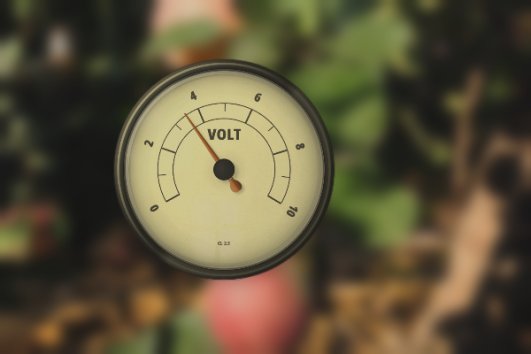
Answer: 3.5 V
